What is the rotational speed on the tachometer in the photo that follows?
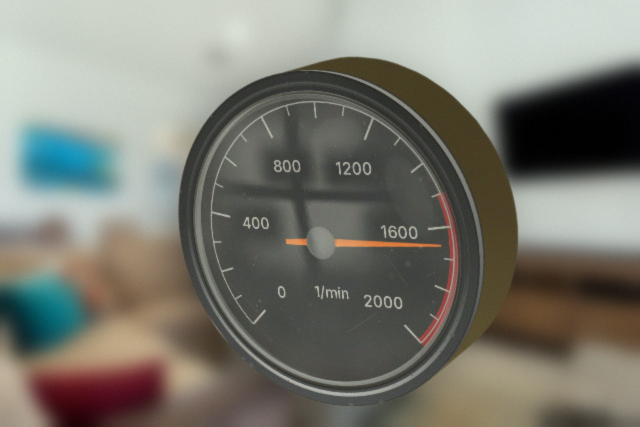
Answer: 1650 rpm
